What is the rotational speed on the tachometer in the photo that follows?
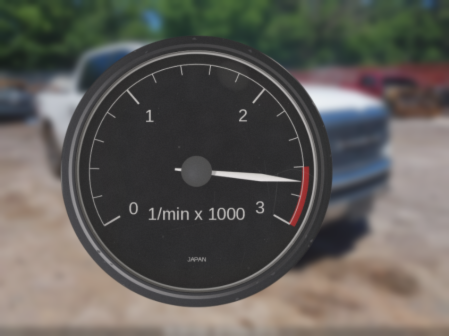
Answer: 2700 rpm
